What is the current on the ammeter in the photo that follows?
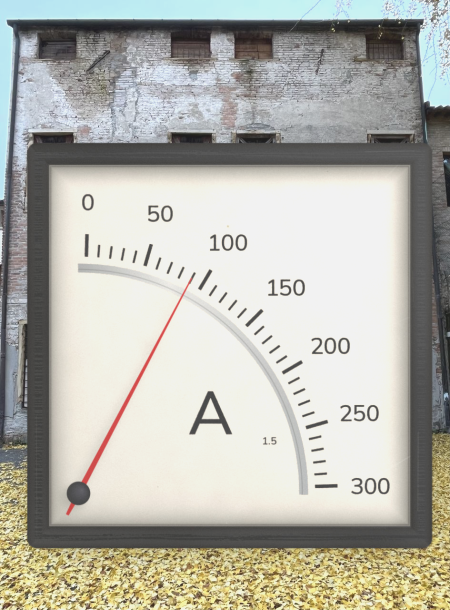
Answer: 90 A
